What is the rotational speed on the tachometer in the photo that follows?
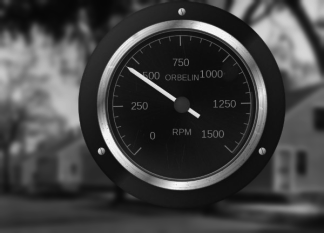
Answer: 450 rpm
